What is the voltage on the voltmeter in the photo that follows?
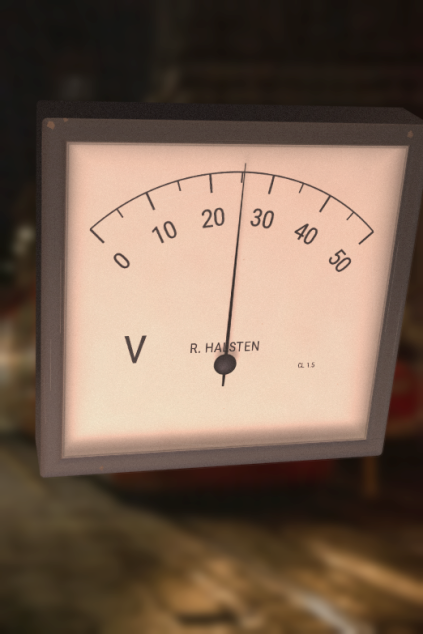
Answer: 25 V
